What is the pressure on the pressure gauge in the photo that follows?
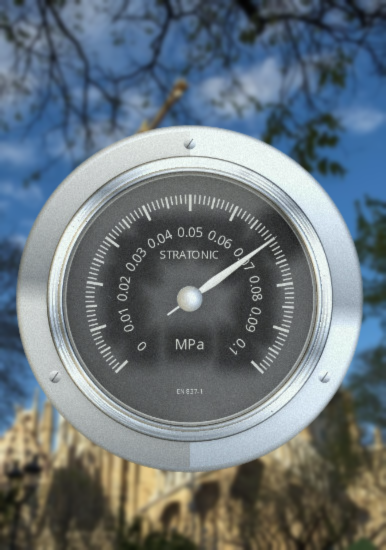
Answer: 0.07 MPa
